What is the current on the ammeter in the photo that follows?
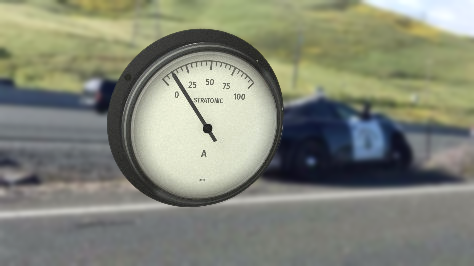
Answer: 10 A
